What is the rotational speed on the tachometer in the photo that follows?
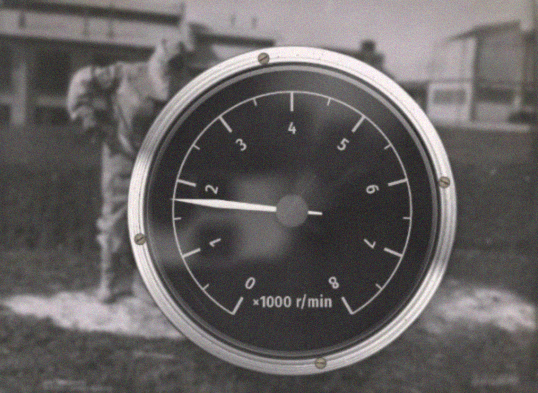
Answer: 1750 rpm
